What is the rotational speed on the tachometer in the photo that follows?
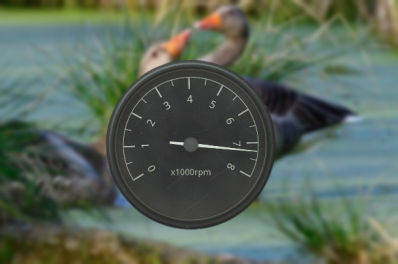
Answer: 7250 rpm
